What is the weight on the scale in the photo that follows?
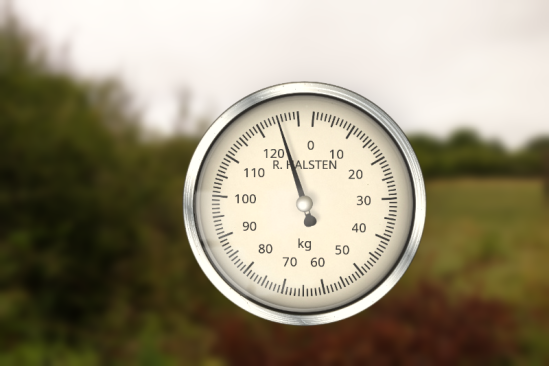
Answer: 125 kg
